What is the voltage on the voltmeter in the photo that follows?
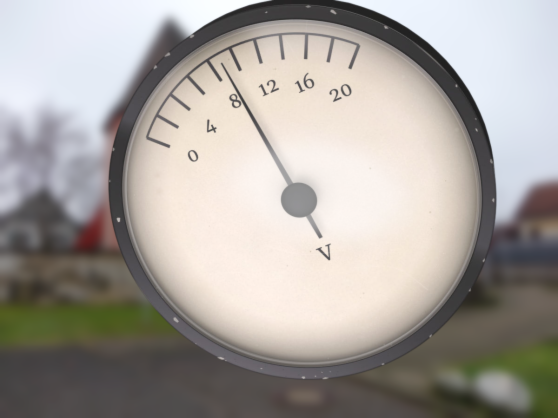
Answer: 9 V
